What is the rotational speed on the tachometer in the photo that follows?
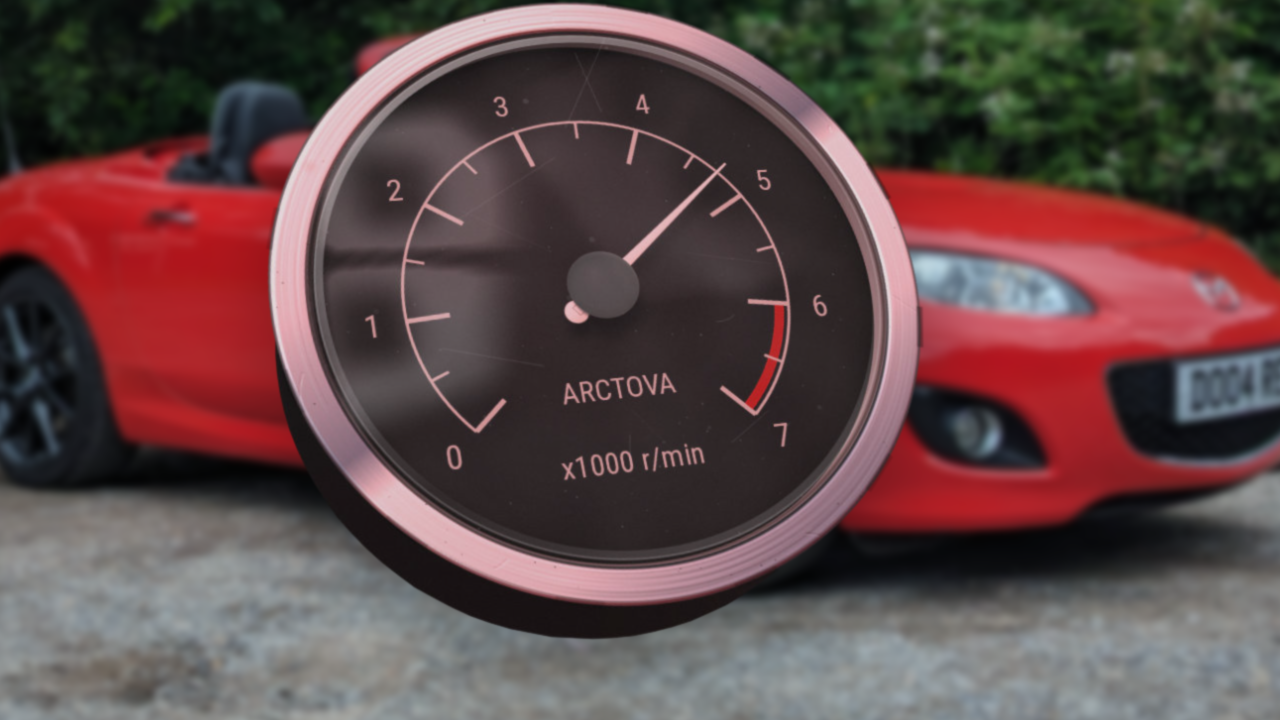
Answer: 4750 rpm
